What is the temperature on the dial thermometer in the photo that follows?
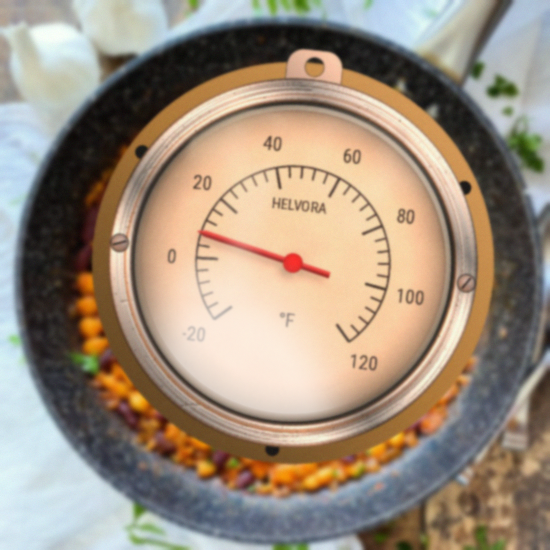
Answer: 8 °F
